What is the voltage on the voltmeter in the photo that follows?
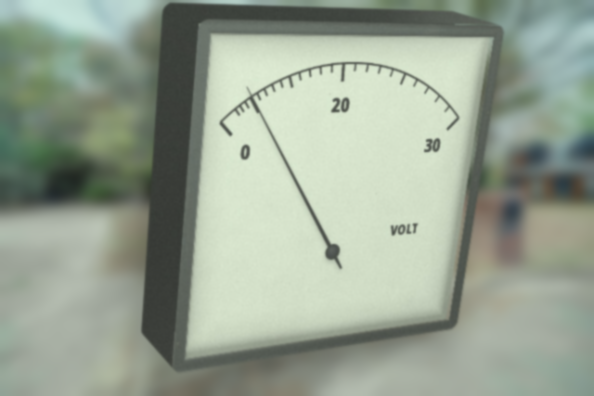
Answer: 10 V
